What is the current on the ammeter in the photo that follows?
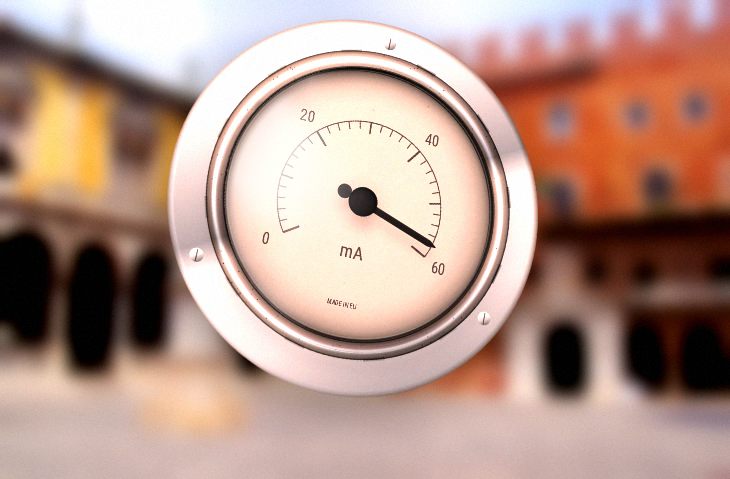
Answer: 58 mA
